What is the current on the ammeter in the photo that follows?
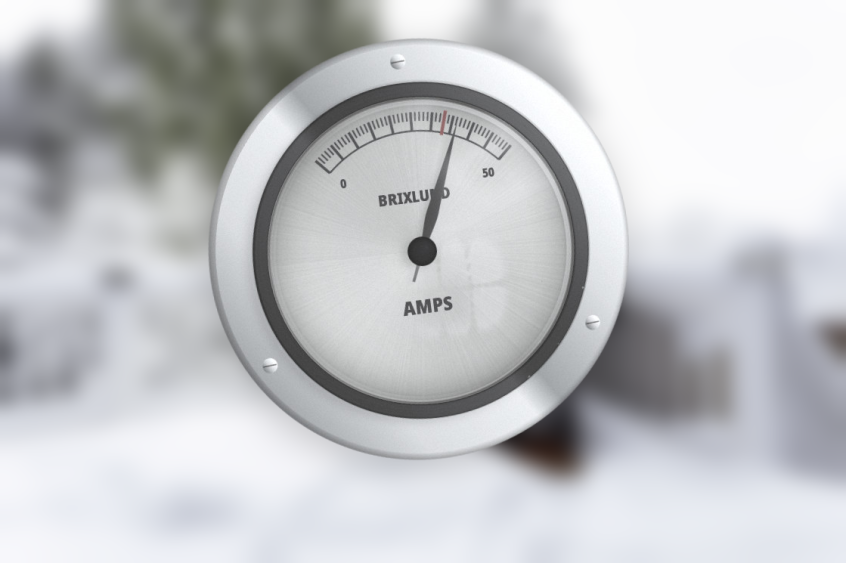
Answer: 36 A
